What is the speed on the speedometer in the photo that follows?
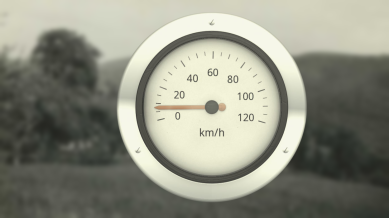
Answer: 7.5 km/h
